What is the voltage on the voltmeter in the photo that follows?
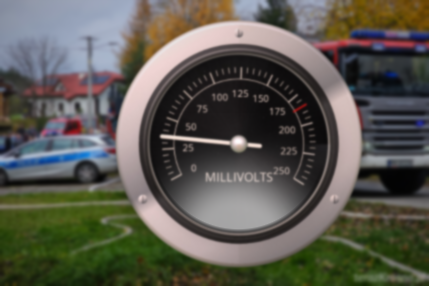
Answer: 35 mV
